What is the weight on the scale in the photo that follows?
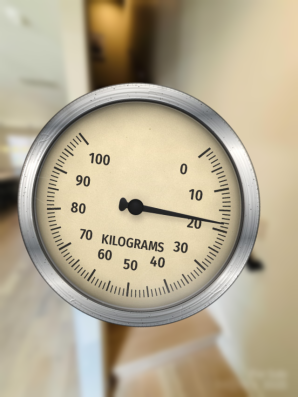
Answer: 18 kg
